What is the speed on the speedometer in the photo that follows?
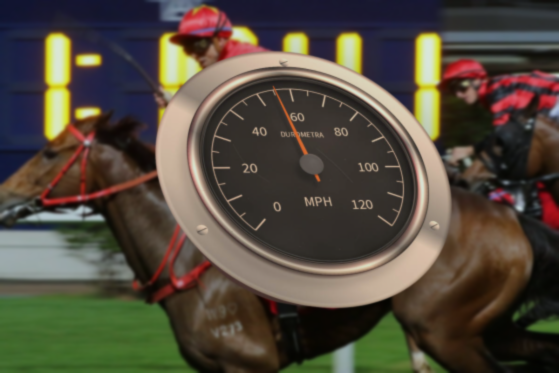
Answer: 55 mph
